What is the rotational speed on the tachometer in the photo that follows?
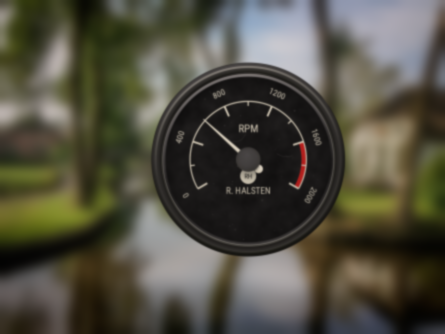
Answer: 600 rpm
